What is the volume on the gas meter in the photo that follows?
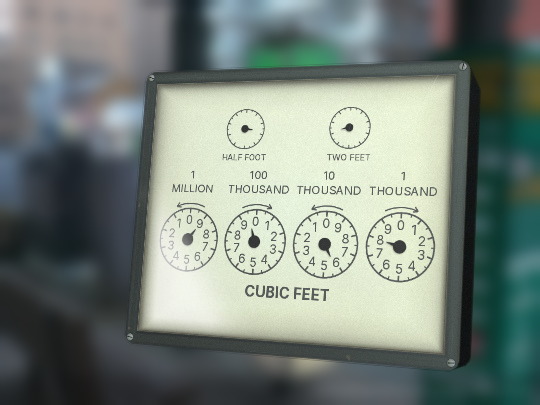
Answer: 895800 ft³
